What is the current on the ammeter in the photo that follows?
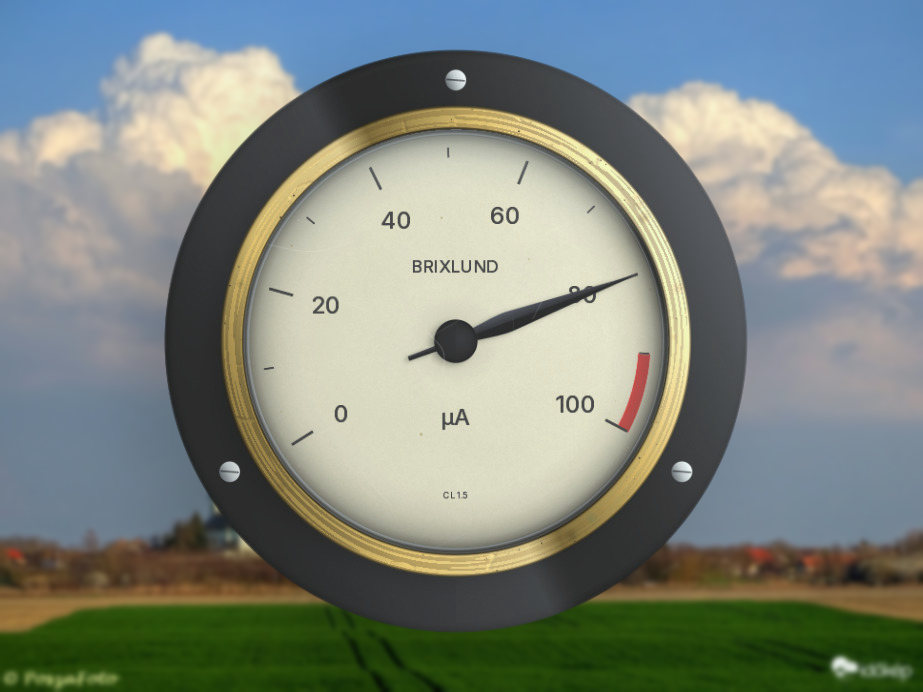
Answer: 80 µA
